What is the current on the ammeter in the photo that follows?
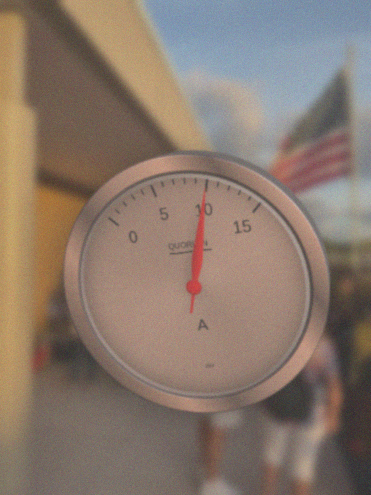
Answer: 10 A
